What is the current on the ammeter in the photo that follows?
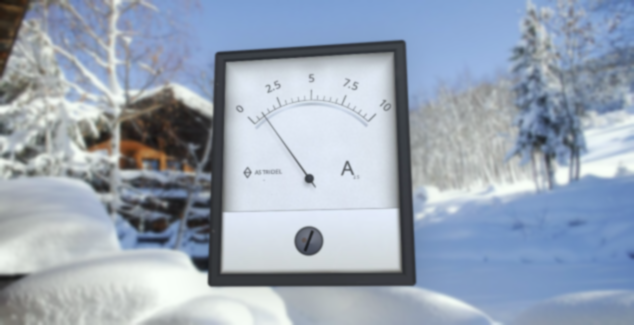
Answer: 1 A
